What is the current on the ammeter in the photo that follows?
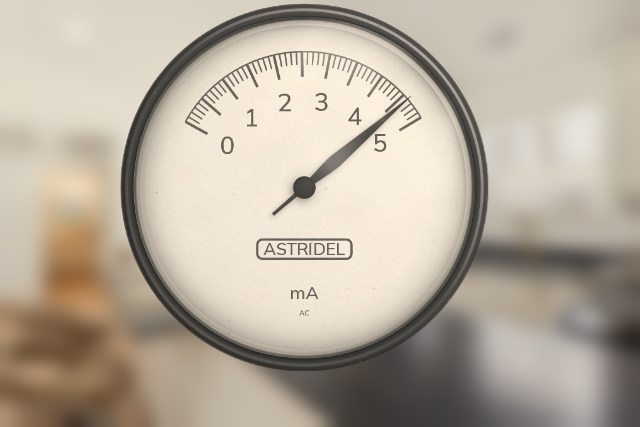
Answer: 4.6 mA
